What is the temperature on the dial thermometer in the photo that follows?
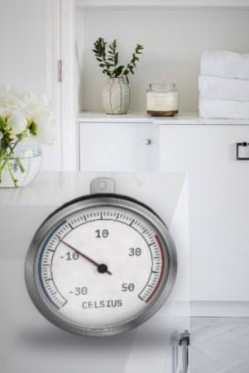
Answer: -5 °C
